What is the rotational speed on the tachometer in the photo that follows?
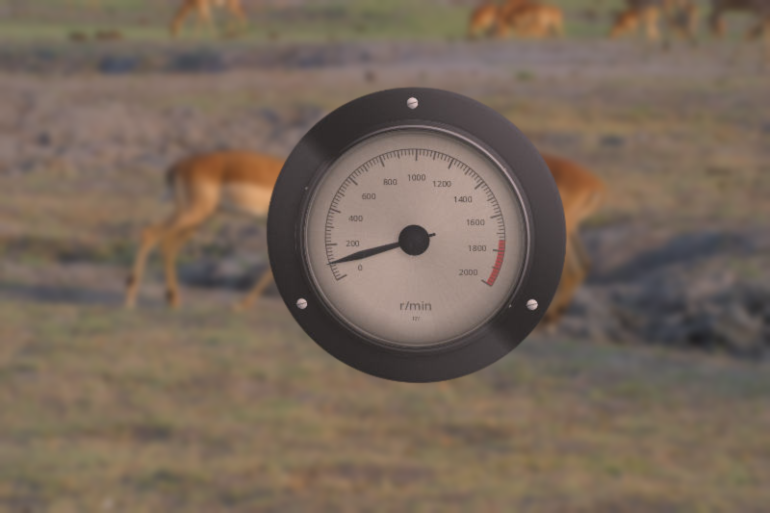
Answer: 100 rpm
